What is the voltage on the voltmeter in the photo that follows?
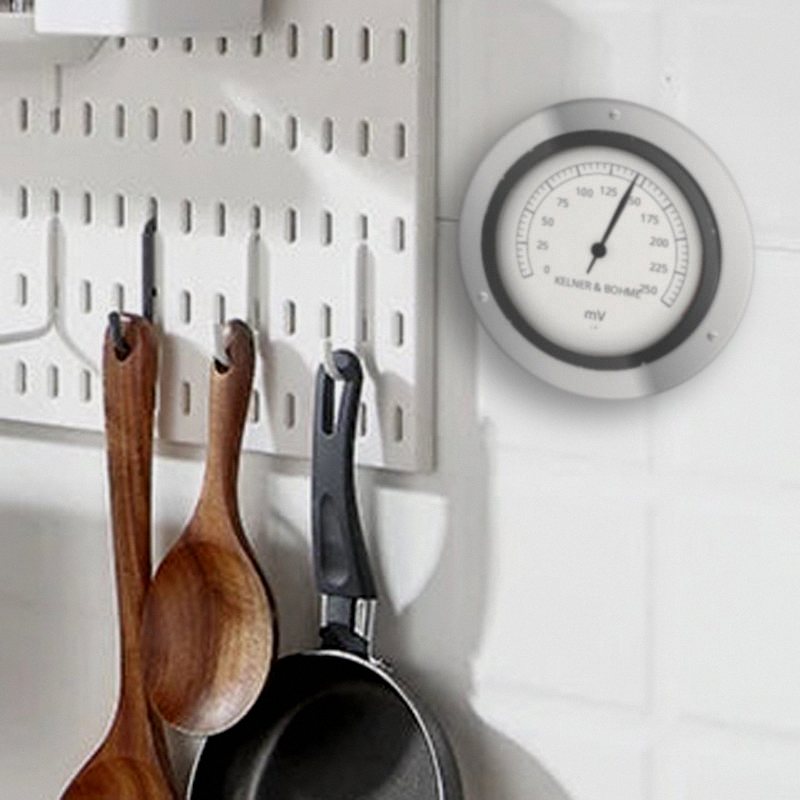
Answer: 145 mV
